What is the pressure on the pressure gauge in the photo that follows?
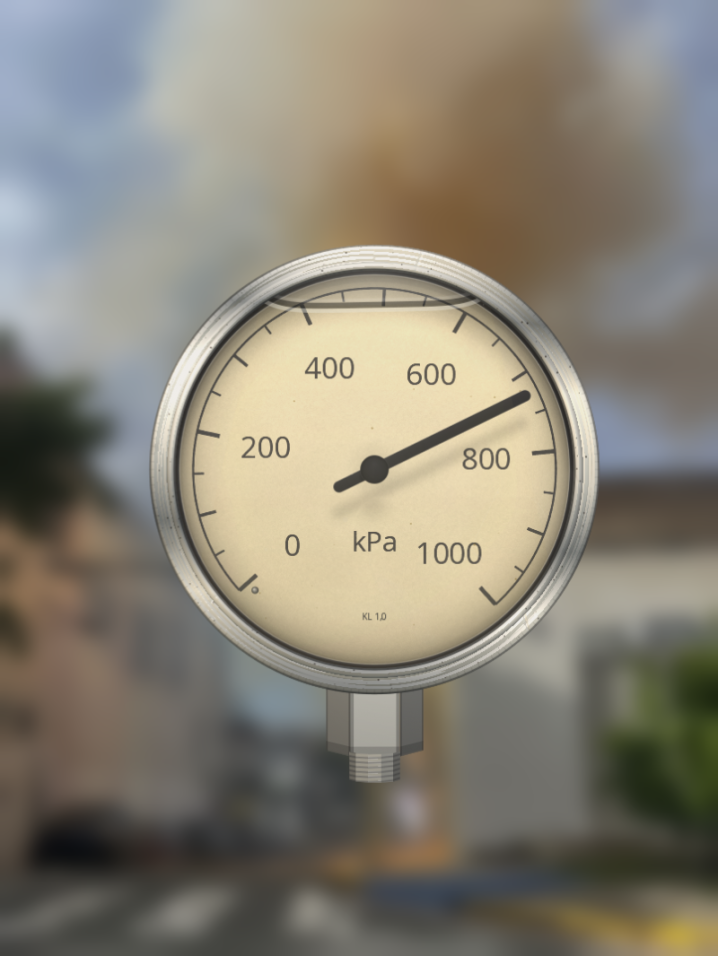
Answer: 725 kPa
